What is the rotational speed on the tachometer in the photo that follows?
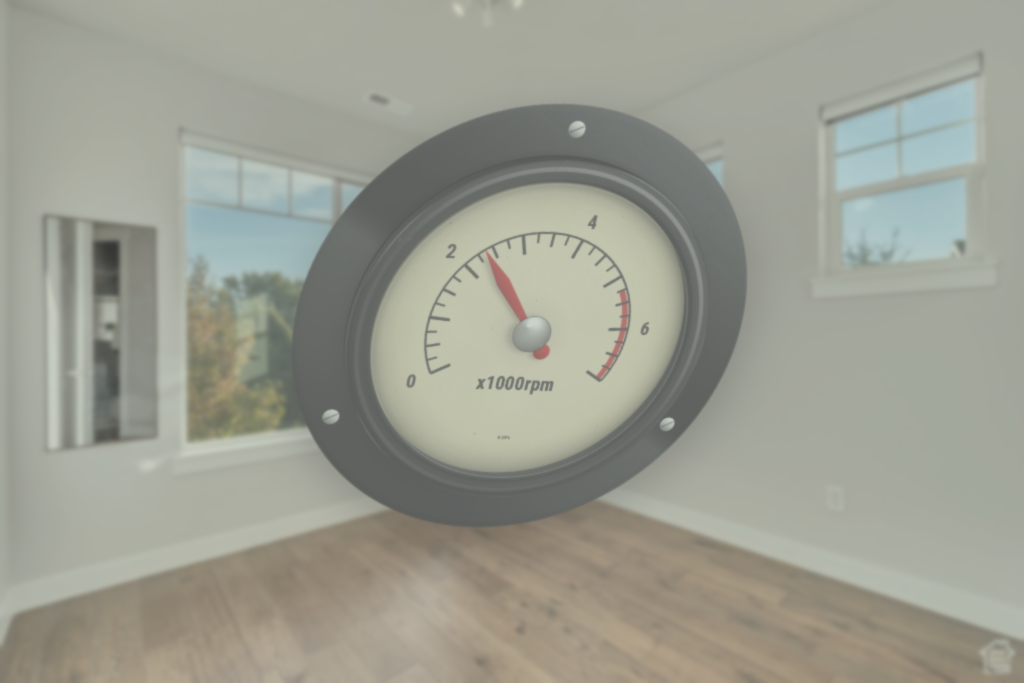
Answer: 2375 rpm
